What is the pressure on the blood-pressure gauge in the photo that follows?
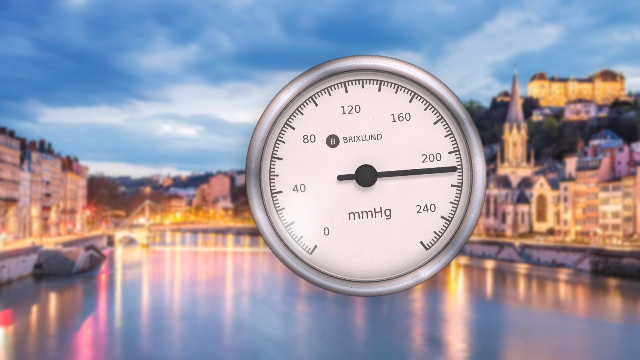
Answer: 210 mmHg
